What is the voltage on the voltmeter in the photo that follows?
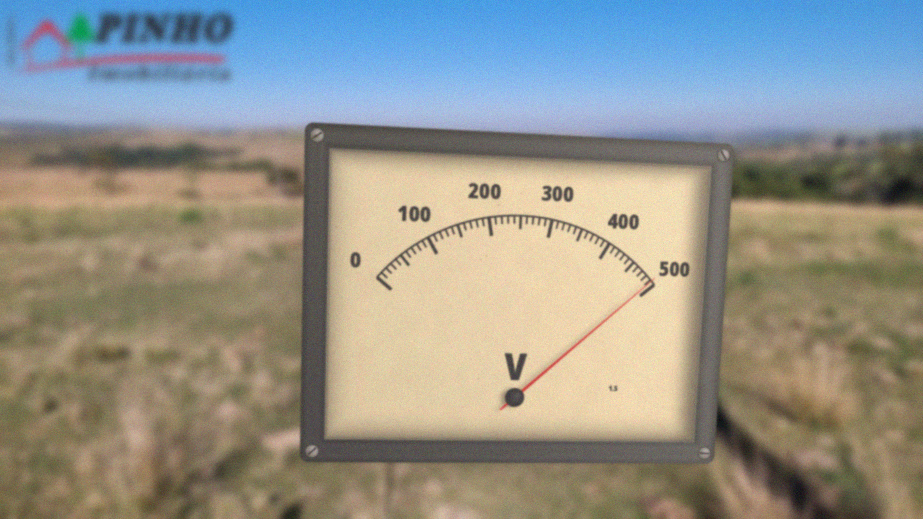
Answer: 490 V
